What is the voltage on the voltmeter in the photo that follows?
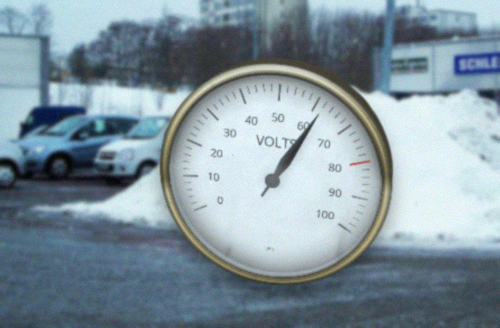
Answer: 62 V
